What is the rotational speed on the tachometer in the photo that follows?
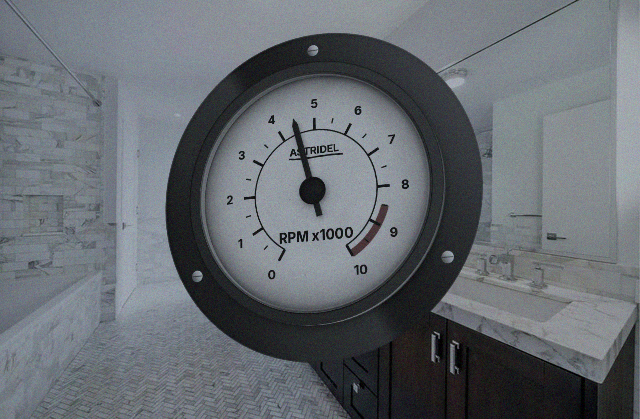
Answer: 4500 rpm
